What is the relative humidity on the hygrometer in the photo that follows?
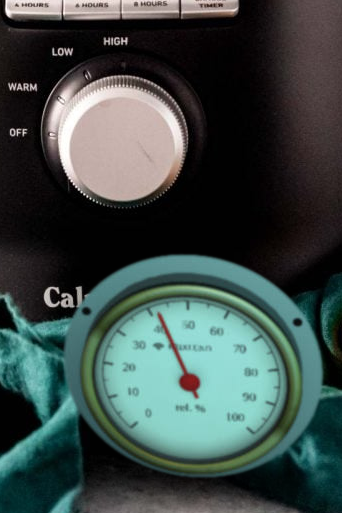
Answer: 42.5 %
